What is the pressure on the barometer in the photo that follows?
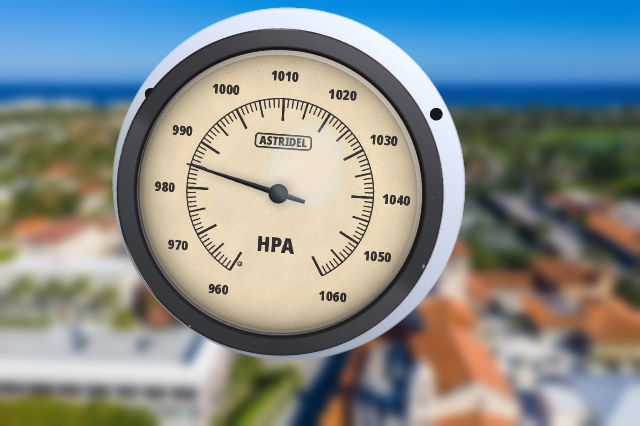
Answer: 985 hPa
